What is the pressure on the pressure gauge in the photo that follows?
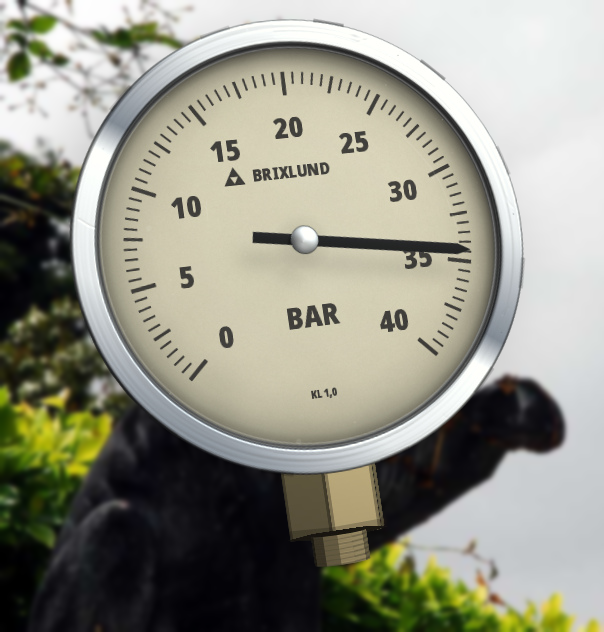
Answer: 34.5 bar
